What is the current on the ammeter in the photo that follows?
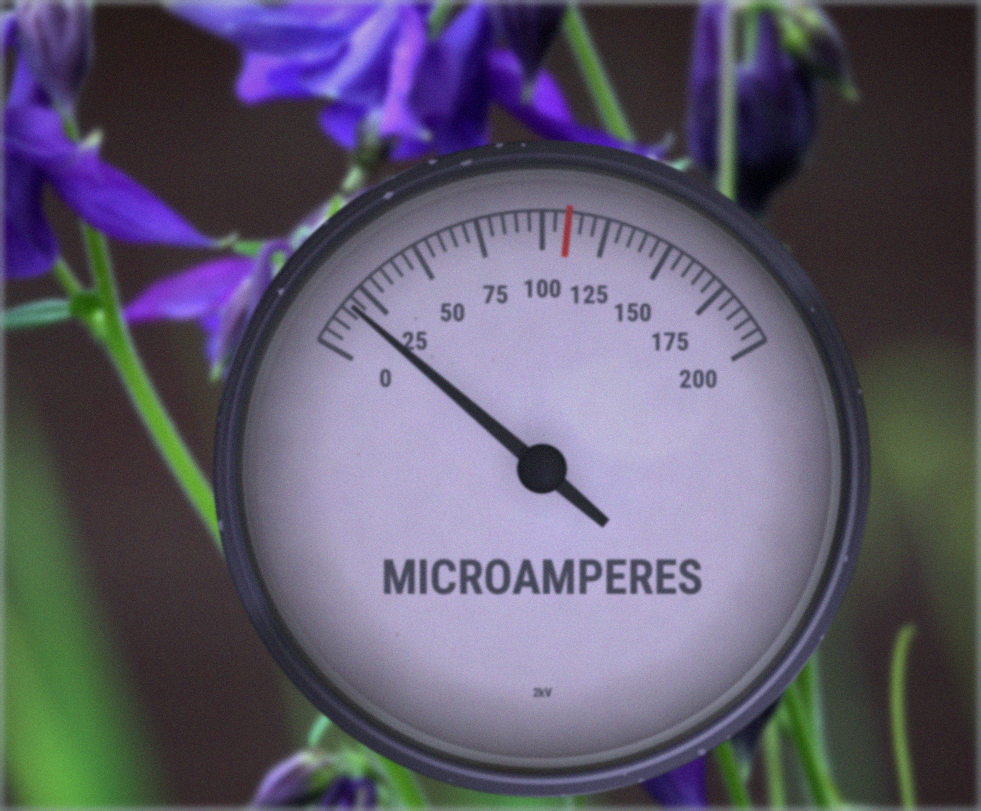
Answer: 17.5 µA
